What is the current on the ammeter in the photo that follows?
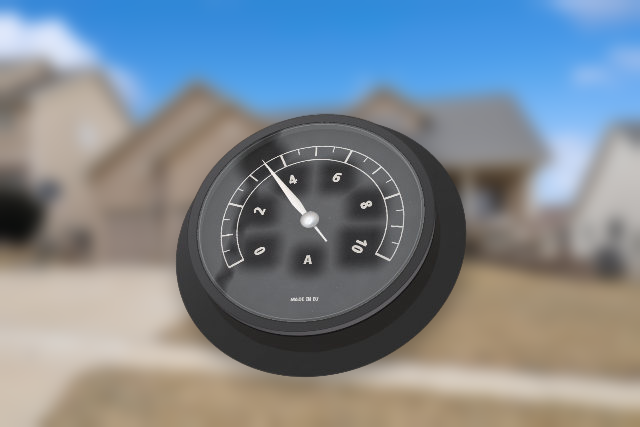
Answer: 3.5 A
